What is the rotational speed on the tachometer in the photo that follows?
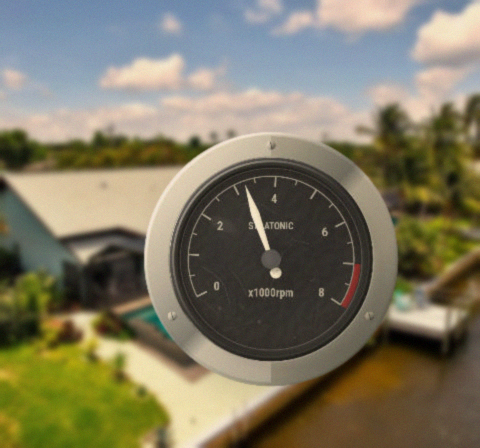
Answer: 3250 rpm
